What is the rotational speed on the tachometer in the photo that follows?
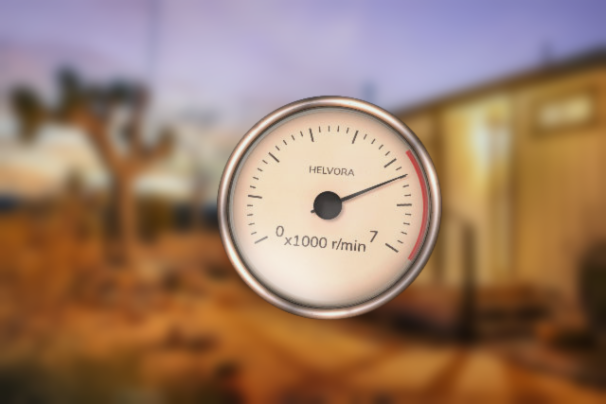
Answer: 5400 rpm
